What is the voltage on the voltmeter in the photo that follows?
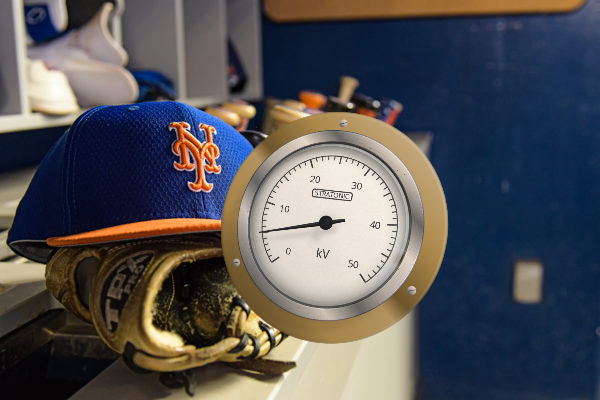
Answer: 5 kV
